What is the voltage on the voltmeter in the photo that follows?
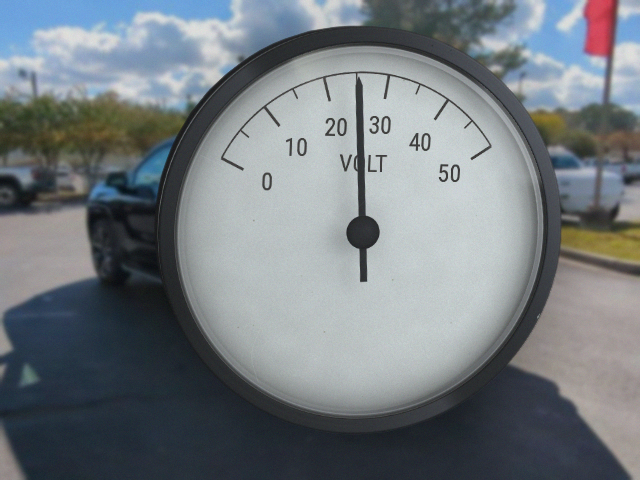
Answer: 25 V
